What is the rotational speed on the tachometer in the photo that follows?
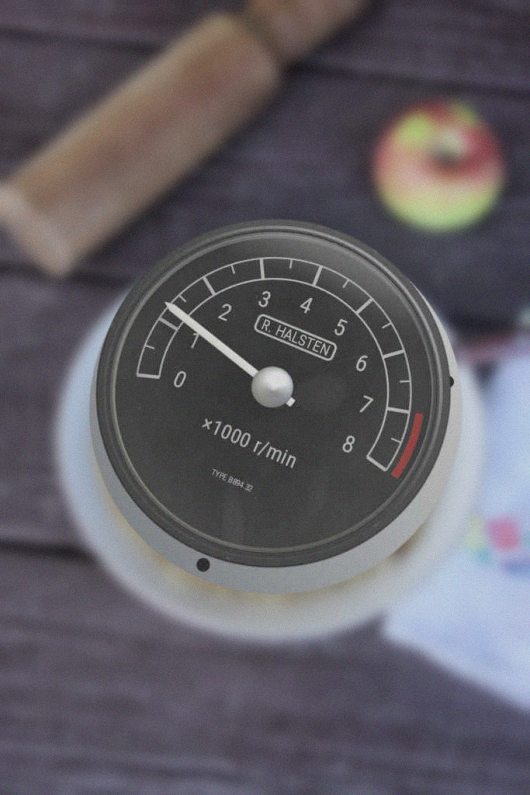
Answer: 1250 rpm
